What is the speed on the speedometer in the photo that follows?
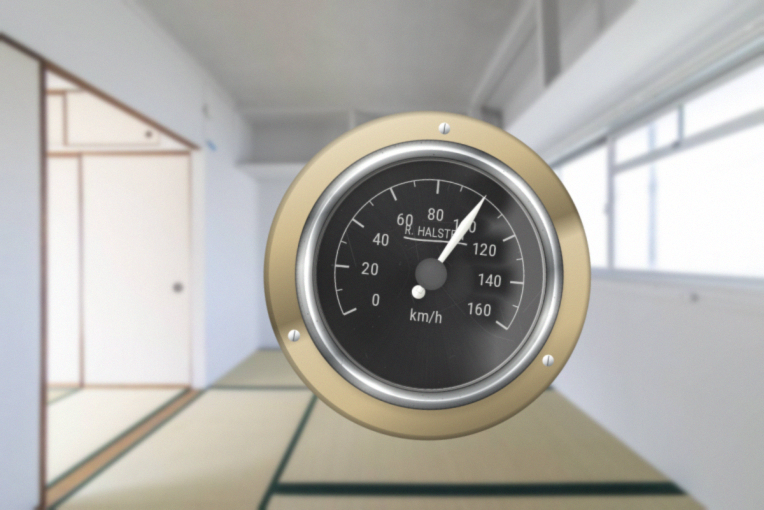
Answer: 100 km/h
